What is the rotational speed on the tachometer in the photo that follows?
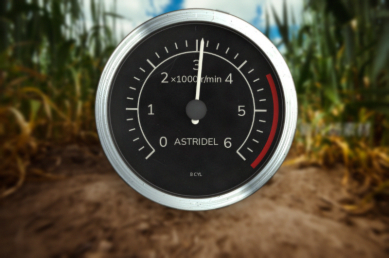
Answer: 3100 rpm
